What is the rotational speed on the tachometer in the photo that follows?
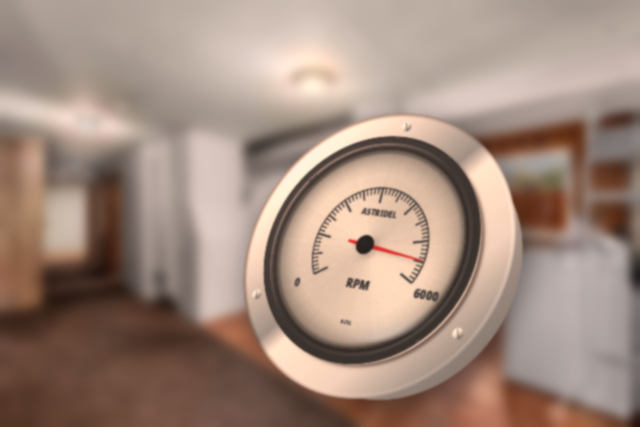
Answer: 5500 rpm
